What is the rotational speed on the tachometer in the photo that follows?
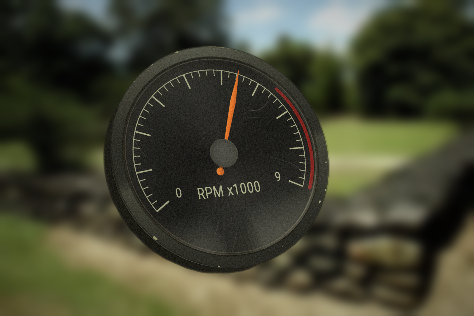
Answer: 5400 rpm
